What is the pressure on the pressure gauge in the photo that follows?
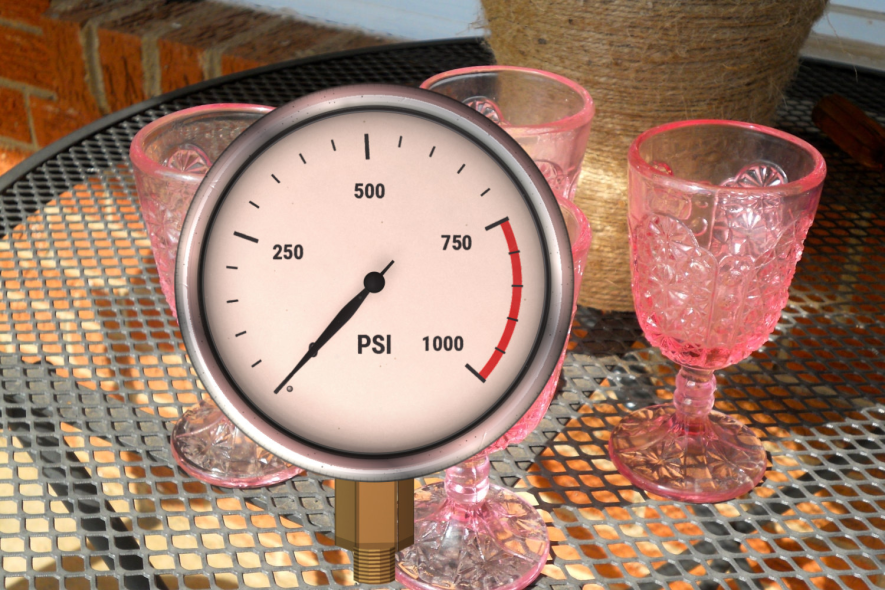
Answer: 0 psi
